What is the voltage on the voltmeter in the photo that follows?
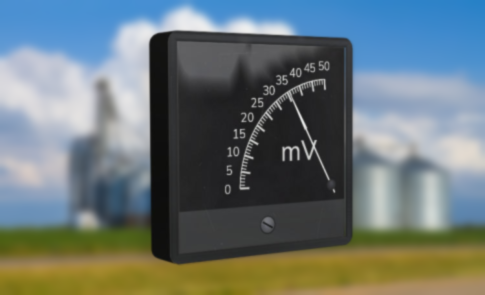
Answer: 35 mV
